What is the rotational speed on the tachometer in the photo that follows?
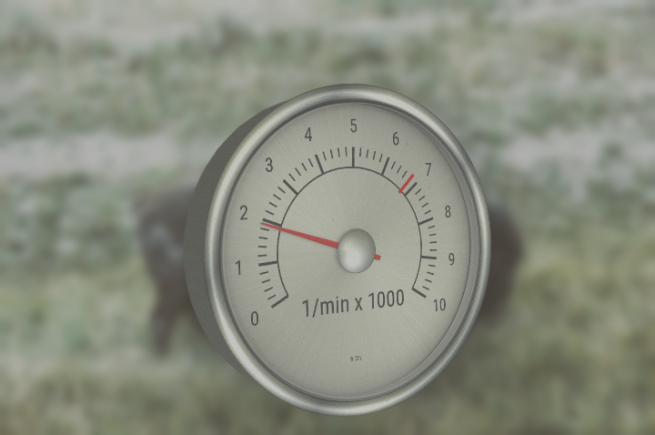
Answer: 1900 rpm
